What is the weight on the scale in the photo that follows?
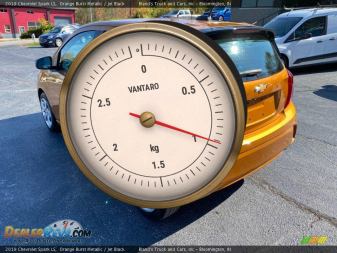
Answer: 0.95 kg
